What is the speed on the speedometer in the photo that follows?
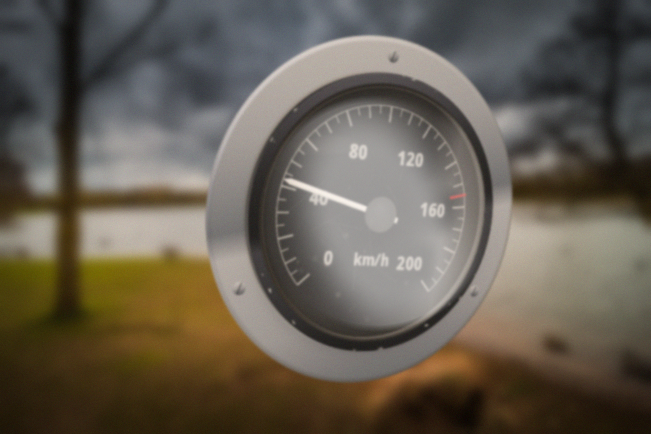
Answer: 42.5 km/h
